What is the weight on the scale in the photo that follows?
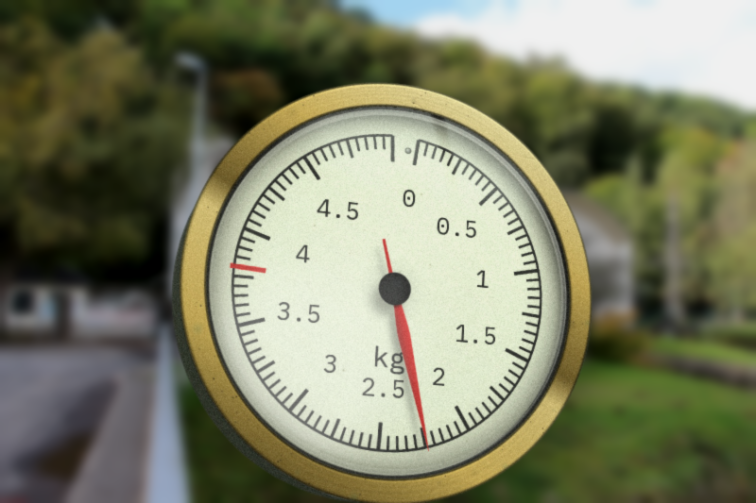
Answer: 2.25 kg
